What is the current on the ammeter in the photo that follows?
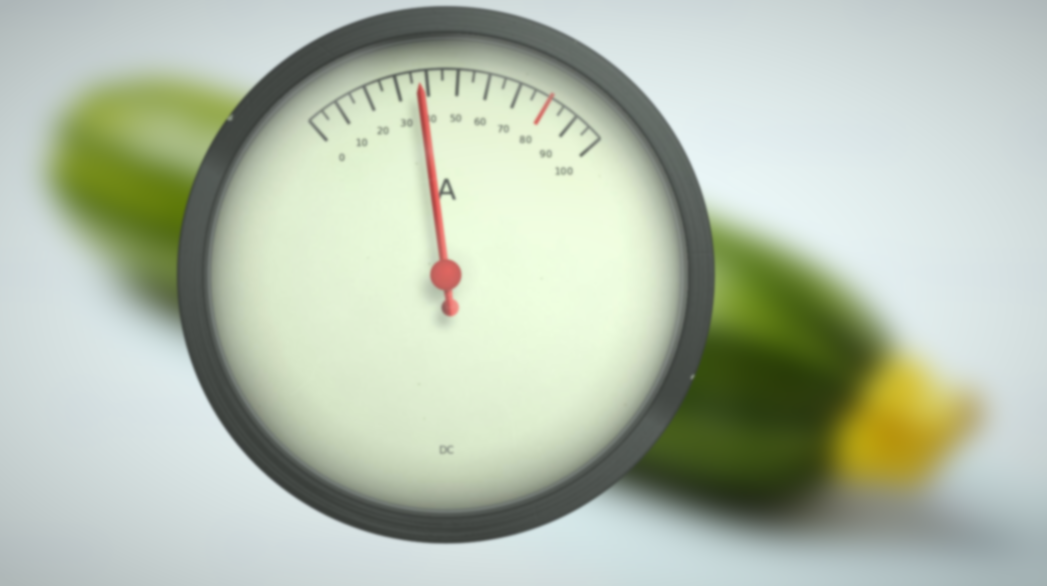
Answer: 37.5 A
